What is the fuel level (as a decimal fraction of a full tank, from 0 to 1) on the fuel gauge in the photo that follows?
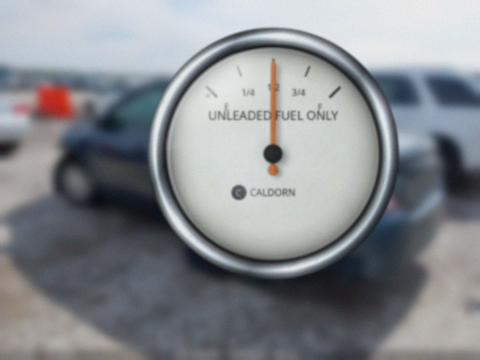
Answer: 0.5
